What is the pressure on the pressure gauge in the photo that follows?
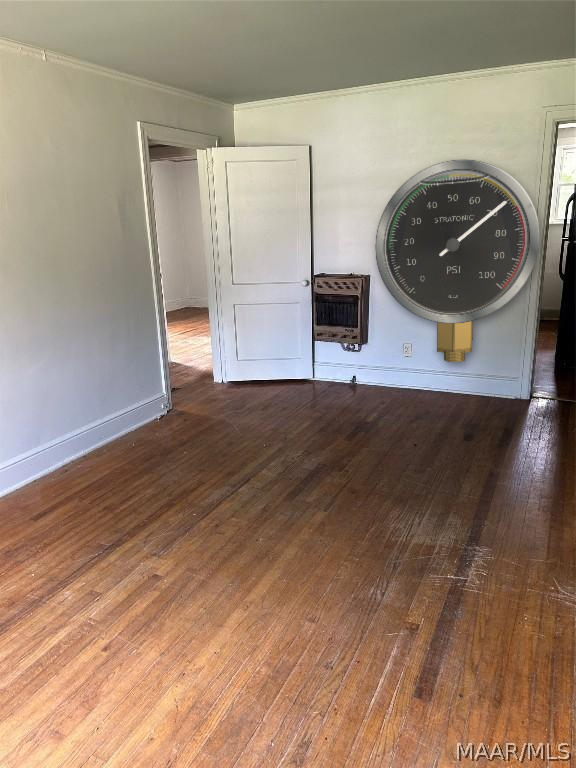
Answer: 70 psi
